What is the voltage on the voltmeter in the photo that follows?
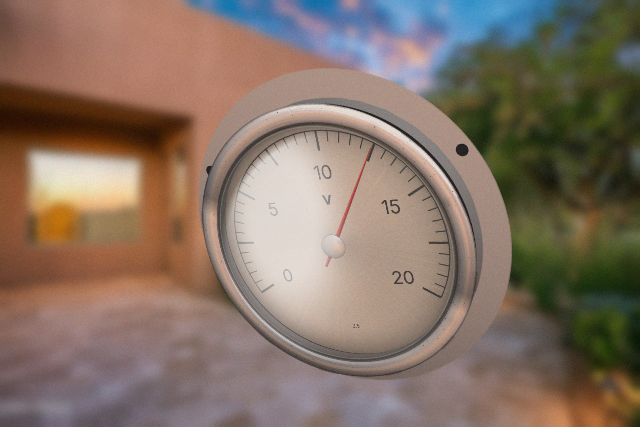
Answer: 12.5 V
